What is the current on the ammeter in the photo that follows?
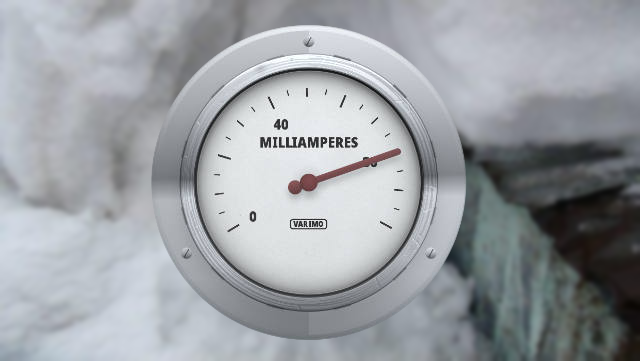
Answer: 80 mA
